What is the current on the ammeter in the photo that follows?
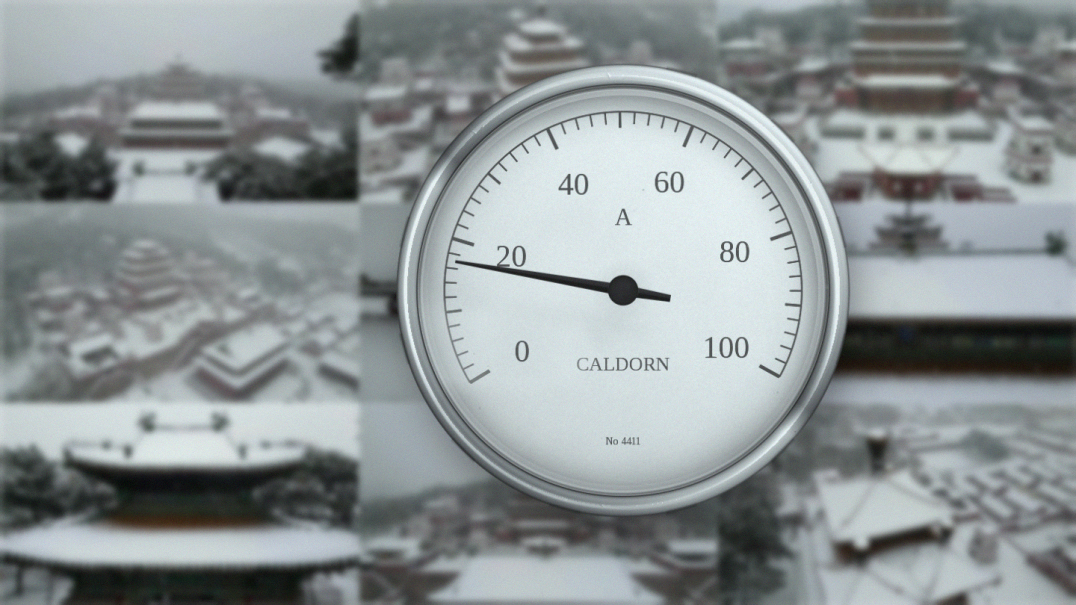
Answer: 17 A
